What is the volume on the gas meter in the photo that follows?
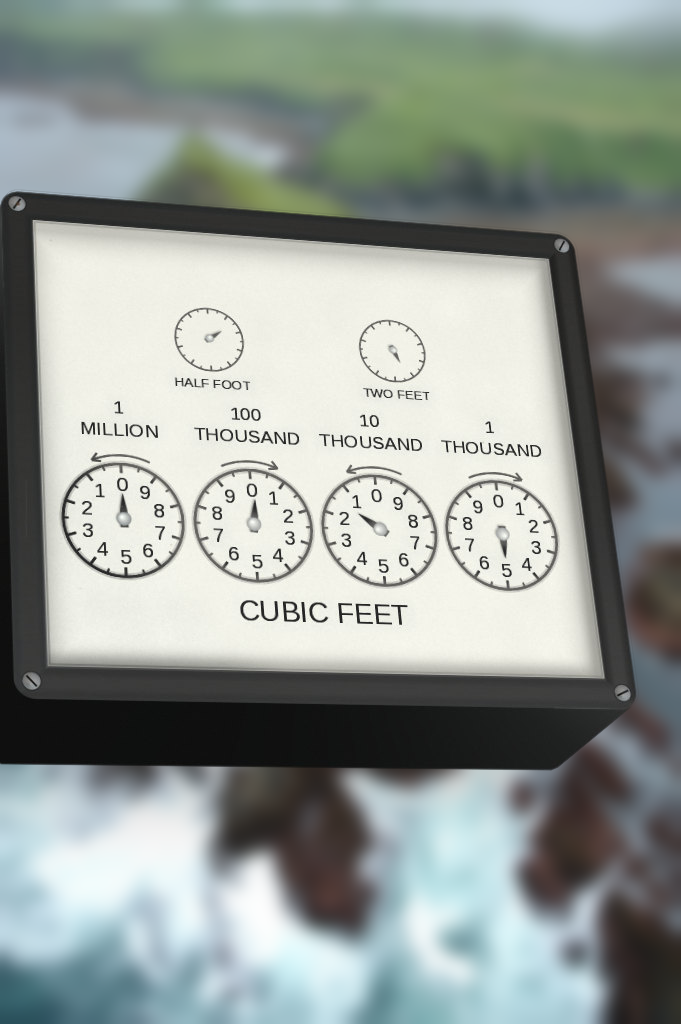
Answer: 1500 ft³
